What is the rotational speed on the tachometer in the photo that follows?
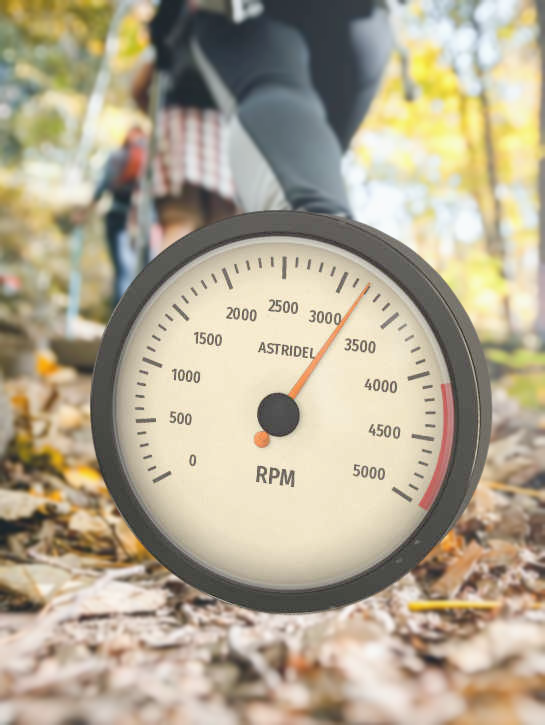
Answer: 3200 rpm
